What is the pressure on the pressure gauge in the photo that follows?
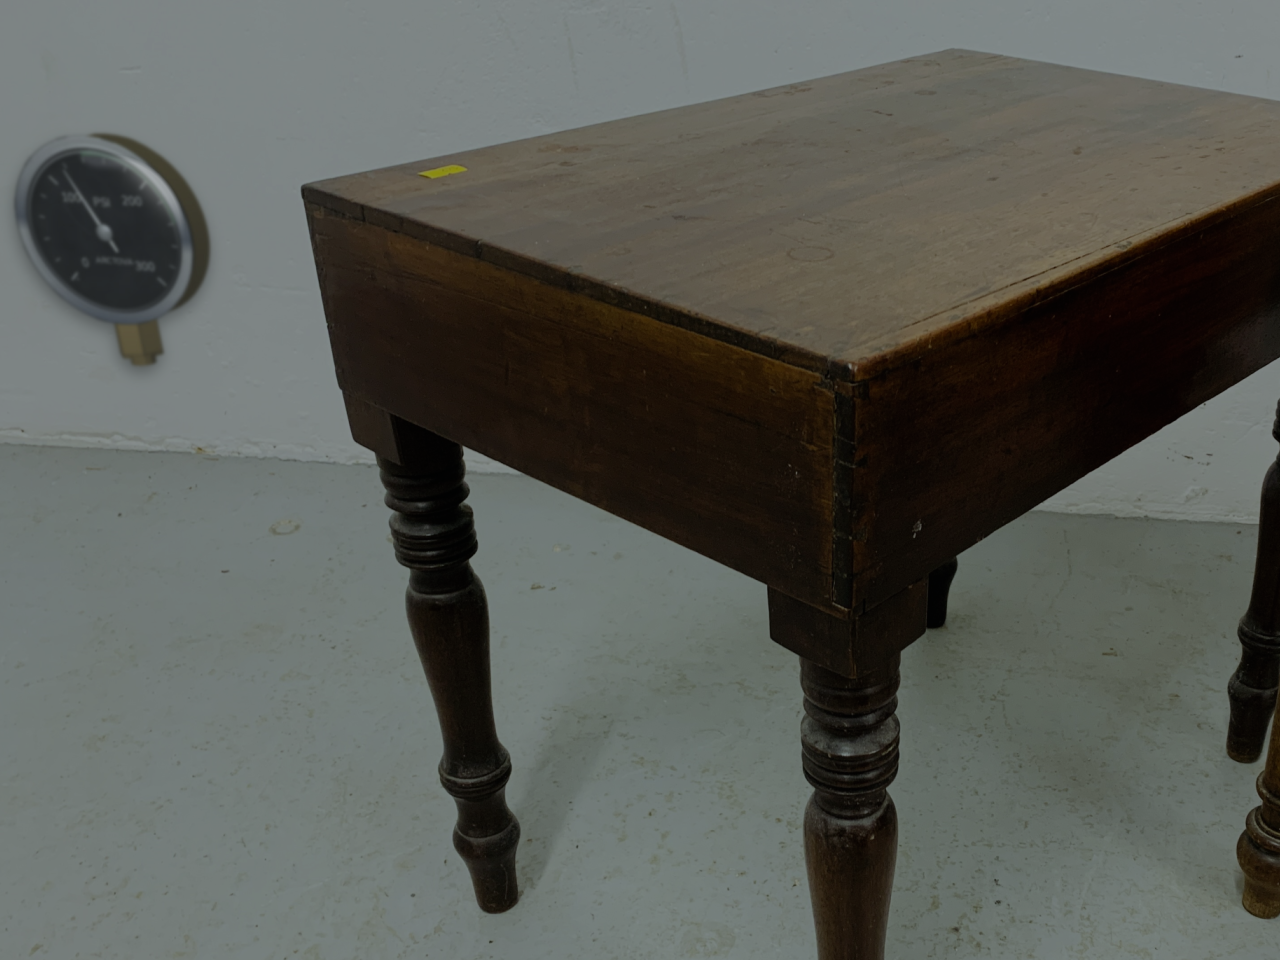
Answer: 120 psi
